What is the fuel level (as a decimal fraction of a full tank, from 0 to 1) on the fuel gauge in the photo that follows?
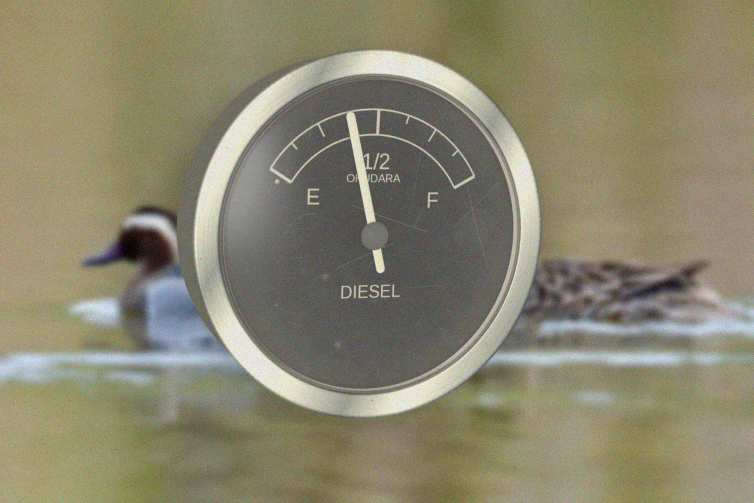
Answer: 0.375
